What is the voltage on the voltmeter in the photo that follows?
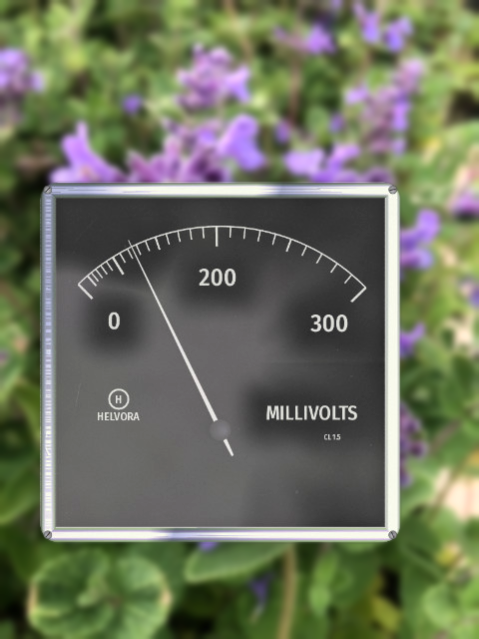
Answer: 125 mV
